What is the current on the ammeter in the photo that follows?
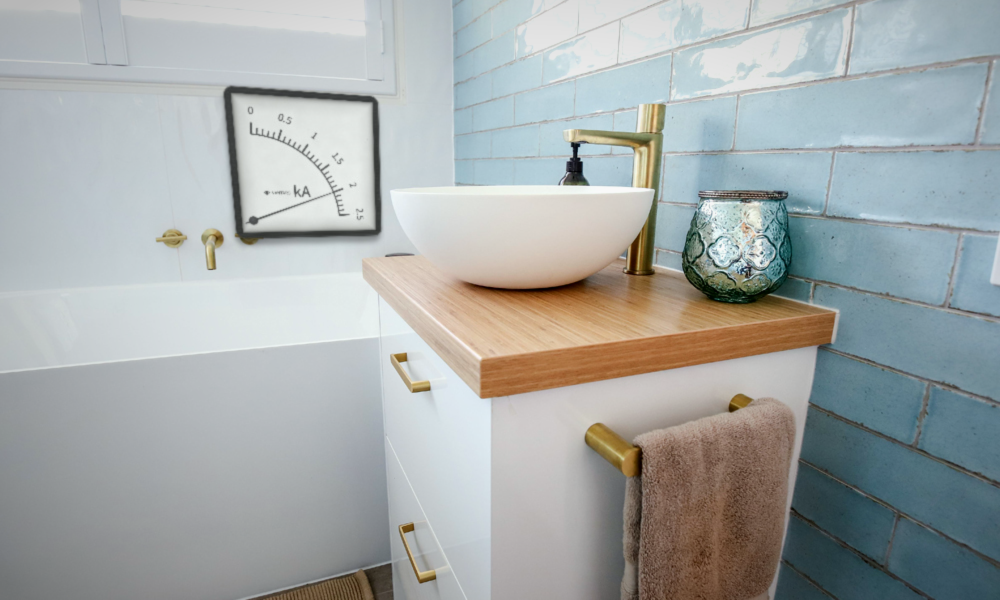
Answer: 2 kA
